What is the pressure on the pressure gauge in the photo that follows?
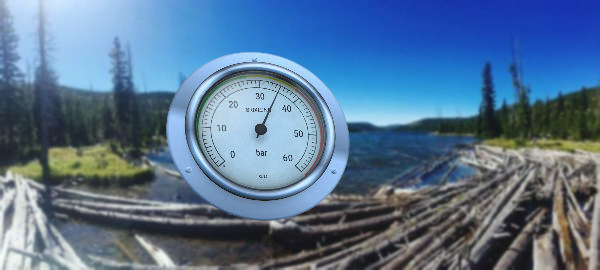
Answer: 35 bar
